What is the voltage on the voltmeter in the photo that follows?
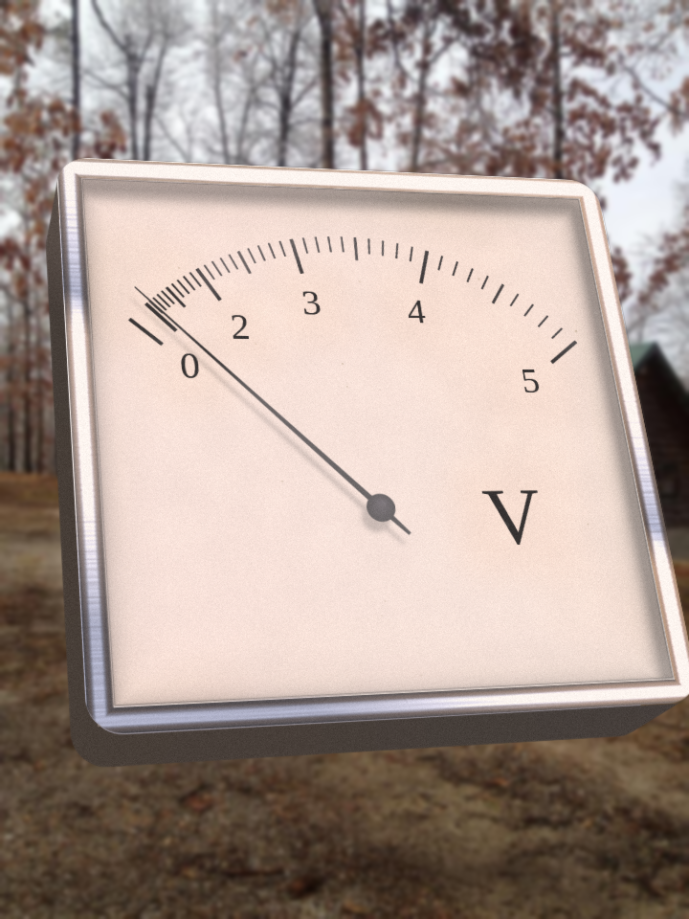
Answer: 1 V
